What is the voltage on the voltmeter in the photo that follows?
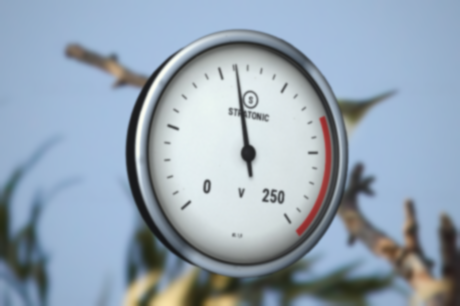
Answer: 110 V
